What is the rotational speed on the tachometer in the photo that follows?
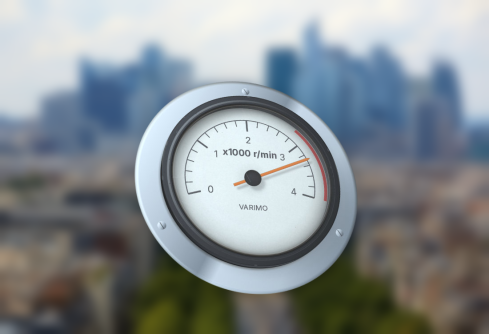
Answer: 3300 rpm
